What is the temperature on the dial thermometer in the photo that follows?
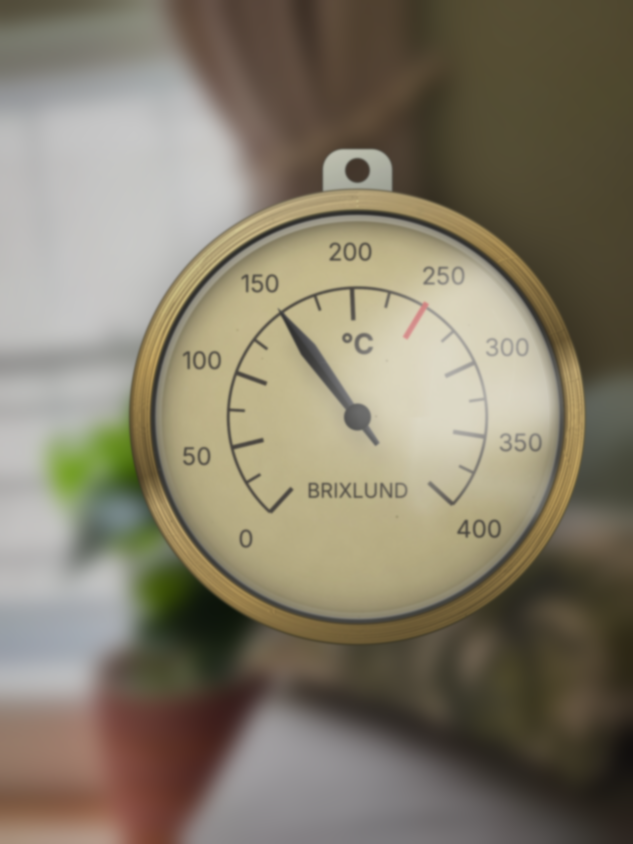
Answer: 150 °C
